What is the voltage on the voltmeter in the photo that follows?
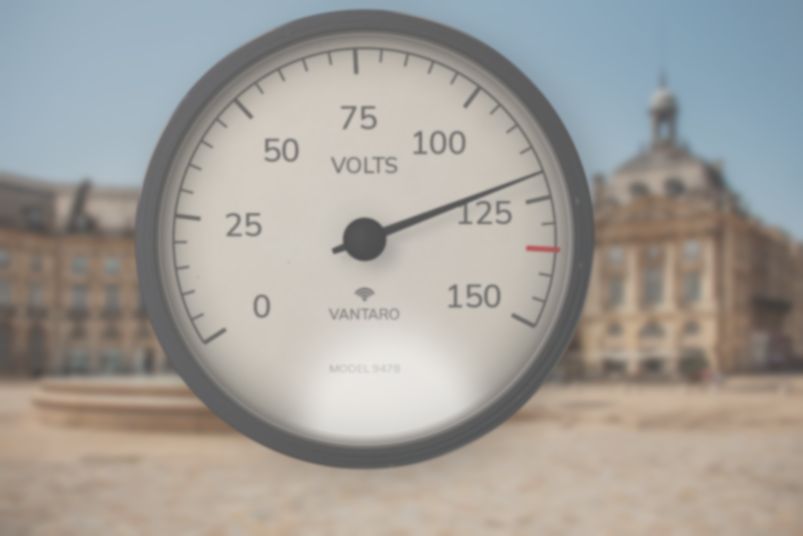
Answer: 120 V
